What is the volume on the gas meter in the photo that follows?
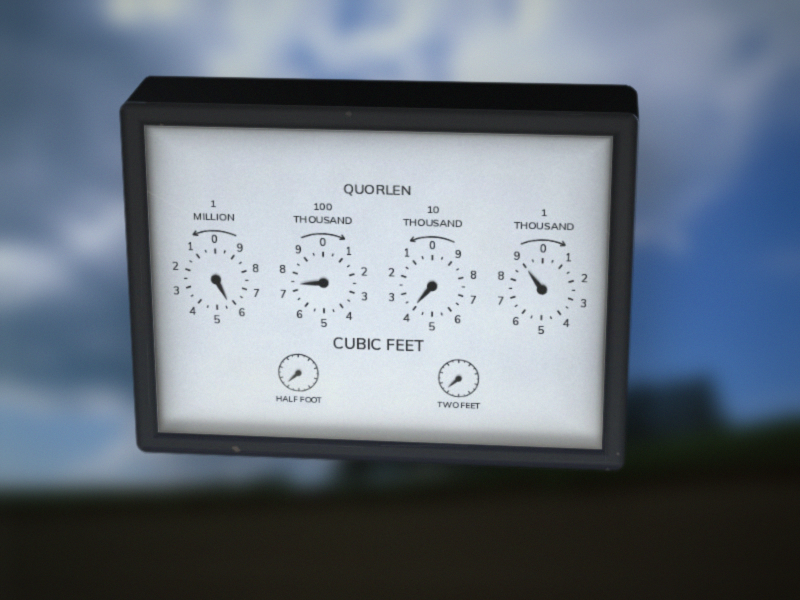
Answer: 573900 ft³
